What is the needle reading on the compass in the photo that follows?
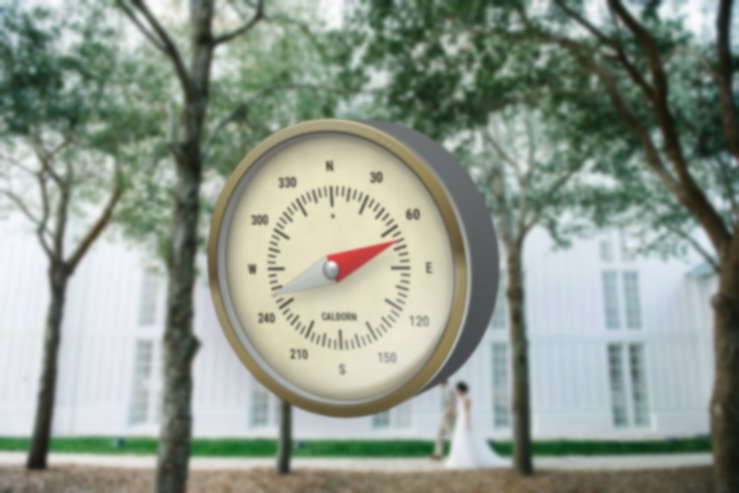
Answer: 70 °
